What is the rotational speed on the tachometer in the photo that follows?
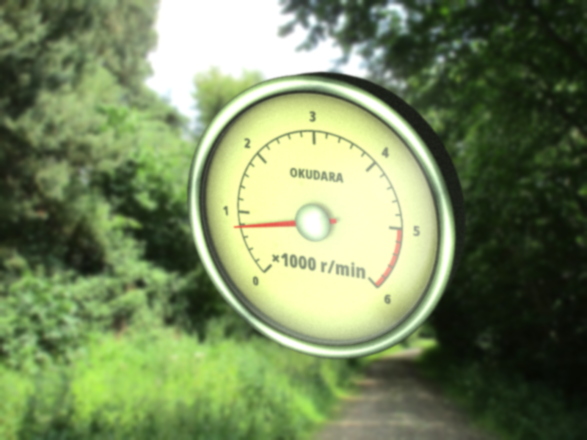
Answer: 800 rpm
